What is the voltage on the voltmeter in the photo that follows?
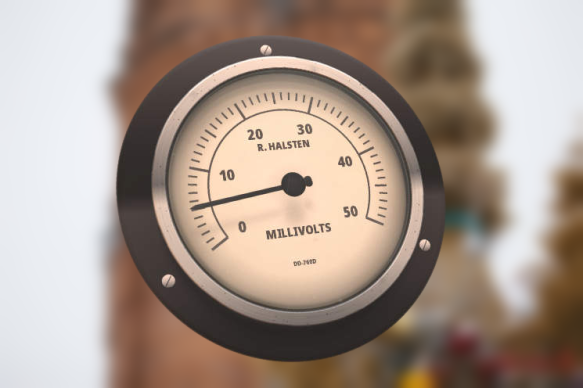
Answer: 5 mV
